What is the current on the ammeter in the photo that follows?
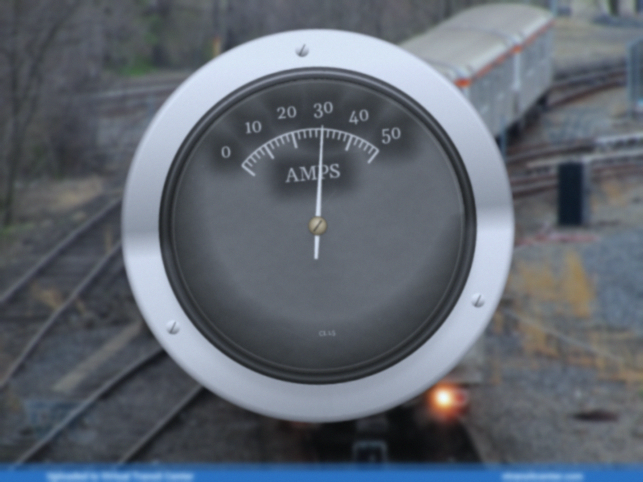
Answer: 30 A
